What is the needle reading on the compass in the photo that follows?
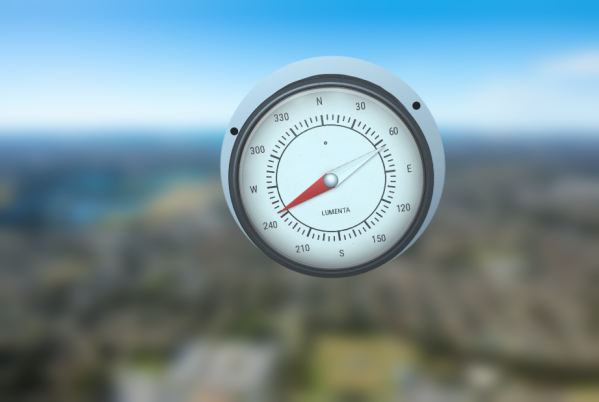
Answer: 245 °
